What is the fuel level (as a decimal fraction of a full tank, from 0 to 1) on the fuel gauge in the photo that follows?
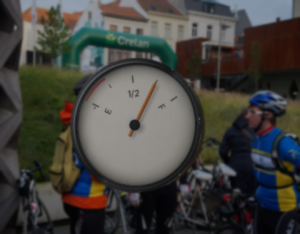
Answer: 0.75
